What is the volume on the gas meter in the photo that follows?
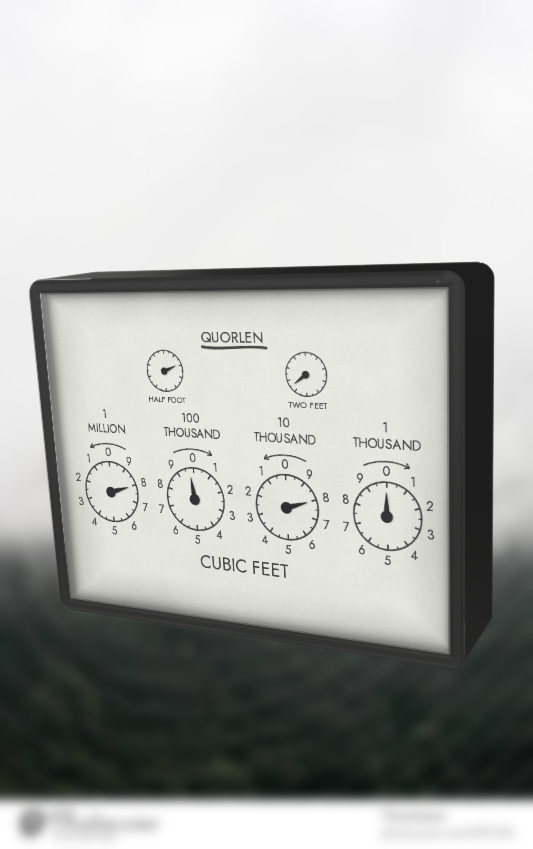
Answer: 798000 ft³
